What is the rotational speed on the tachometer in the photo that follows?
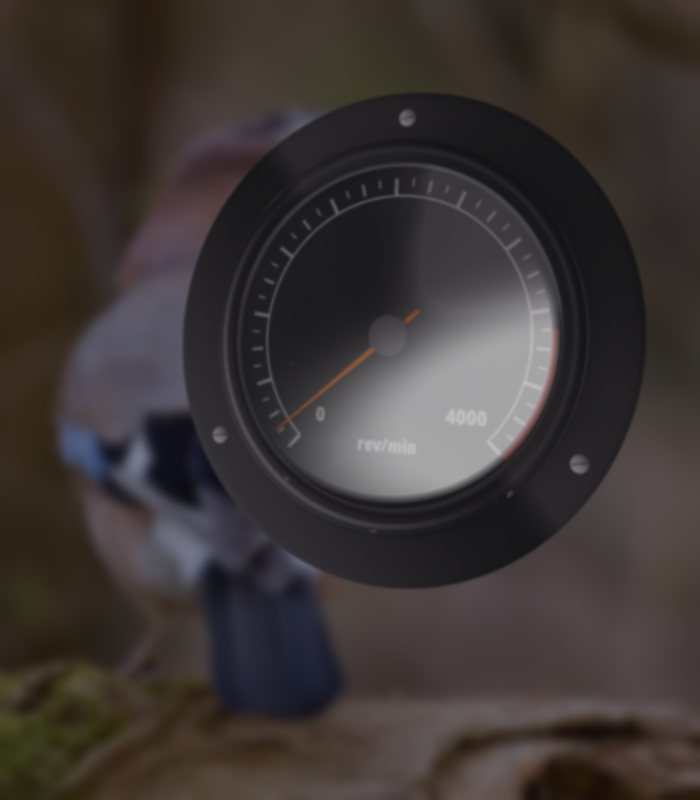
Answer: 100 rpm
